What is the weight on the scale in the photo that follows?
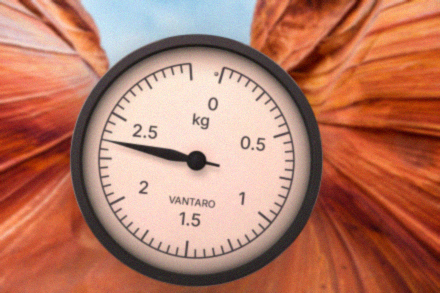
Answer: 2.35 kg
